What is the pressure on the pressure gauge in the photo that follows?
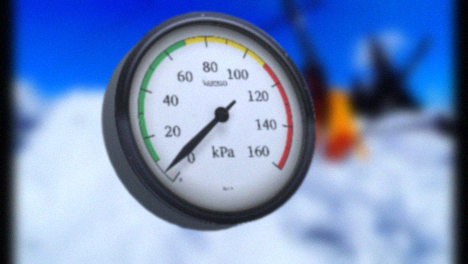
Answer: 5 kPa
